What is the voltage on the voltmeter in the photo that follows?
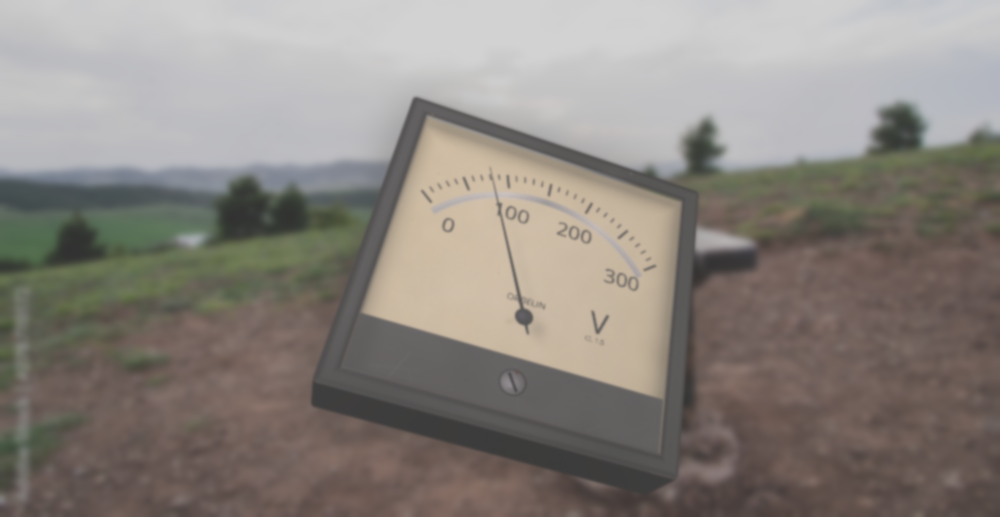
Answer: 80 V
